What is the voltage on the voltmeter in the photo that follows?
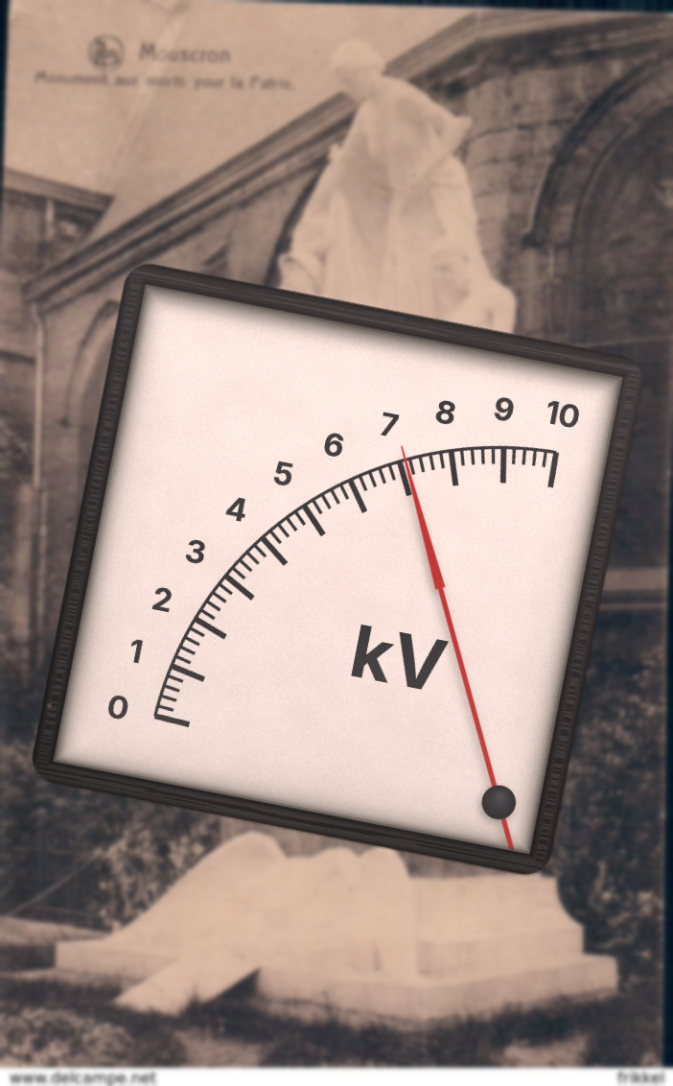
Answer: 7.1 kV
